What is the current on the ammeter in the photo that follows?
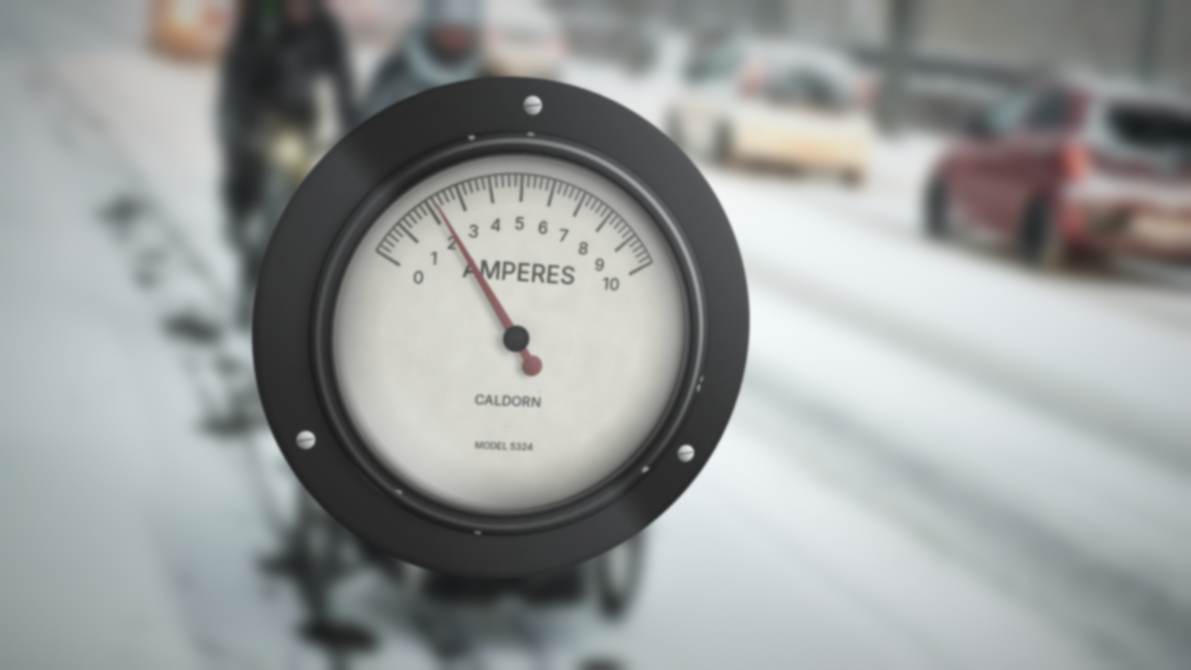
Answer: 2.2 A
